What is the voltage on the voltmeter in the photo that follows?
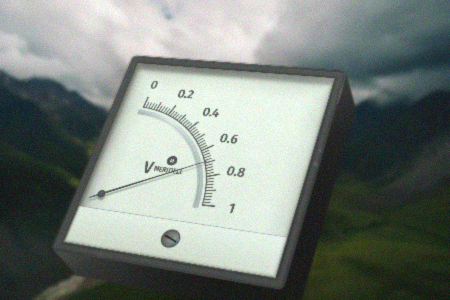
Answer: 0.7 V
